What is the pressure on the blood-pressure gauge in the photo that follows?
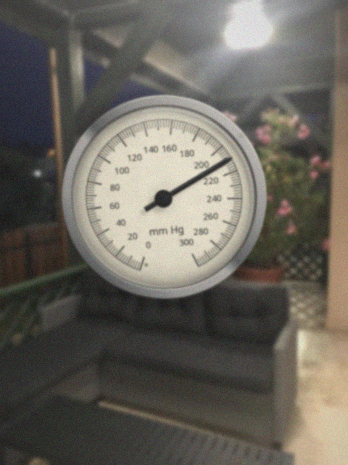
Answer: 210 mmHg
